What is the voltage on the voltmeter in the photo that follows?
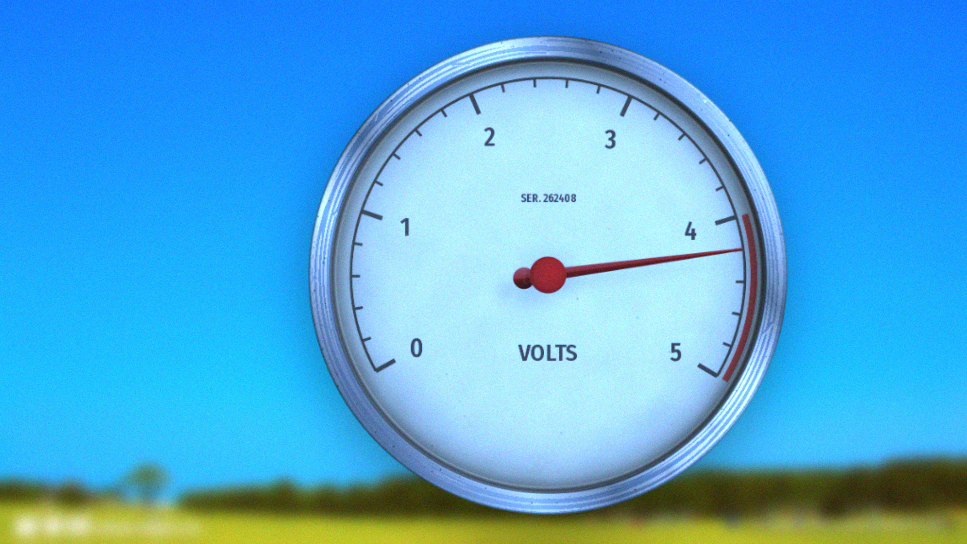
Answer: 4.2 V
